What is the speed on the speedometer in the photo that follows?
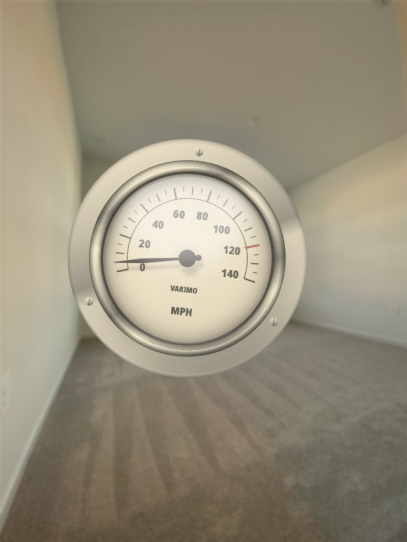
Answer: 5 mph
